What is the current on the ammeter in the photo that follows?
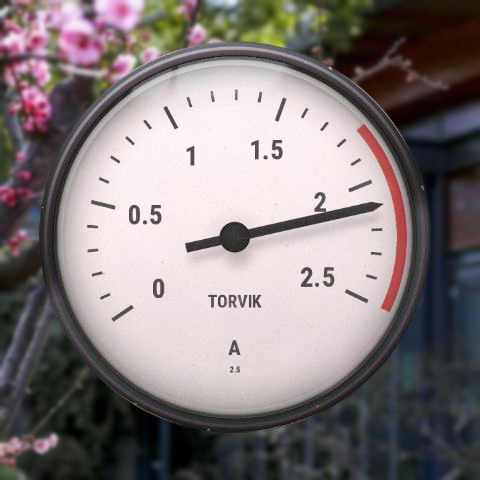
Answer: 2.1 A
